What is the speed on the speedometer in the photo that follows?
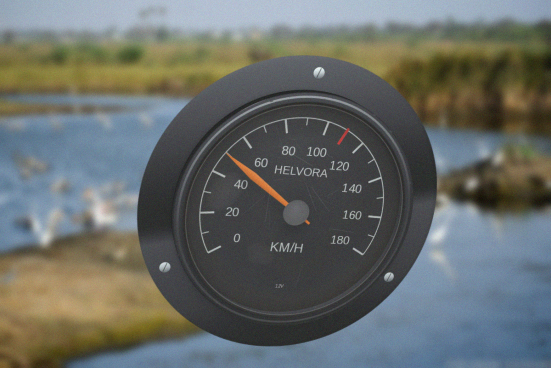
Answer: 50 km/h
